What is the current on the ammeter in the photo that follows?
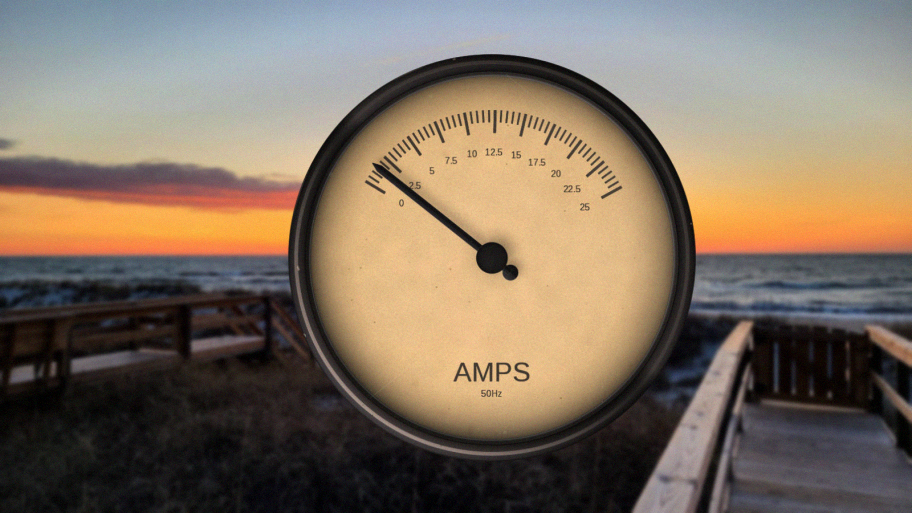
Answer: 1.5 A
